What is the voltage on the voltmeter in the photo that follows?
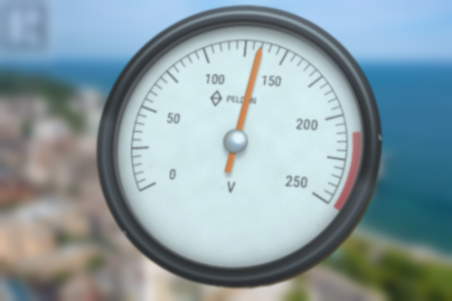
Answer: 135 V
